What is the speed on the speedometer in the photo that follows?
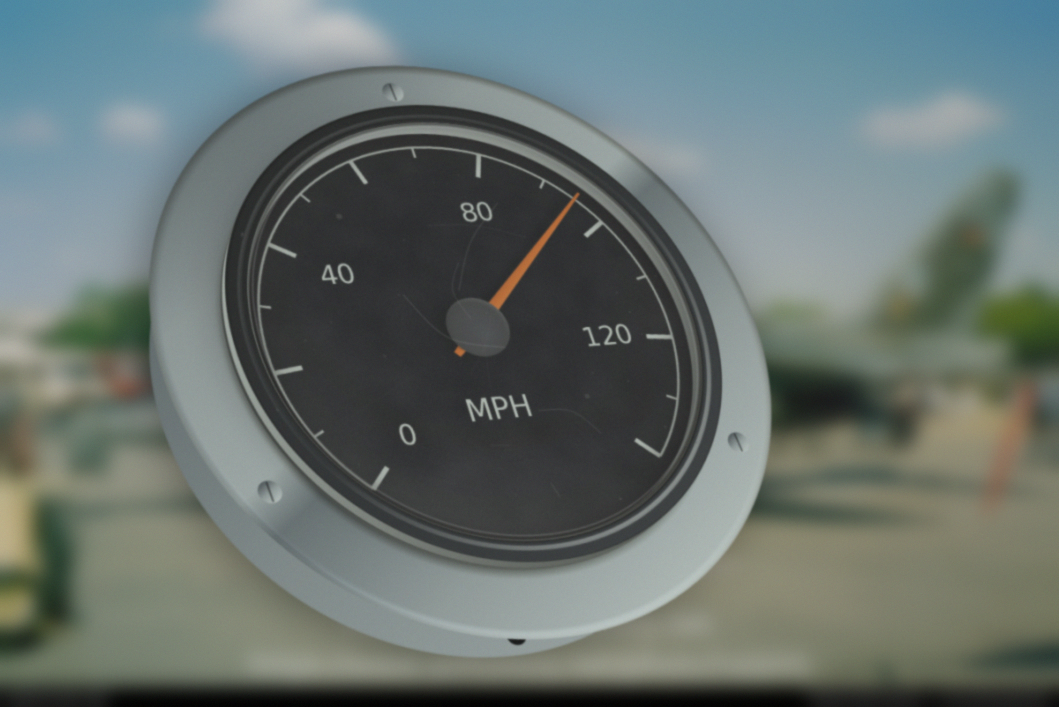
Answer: 95 mph
